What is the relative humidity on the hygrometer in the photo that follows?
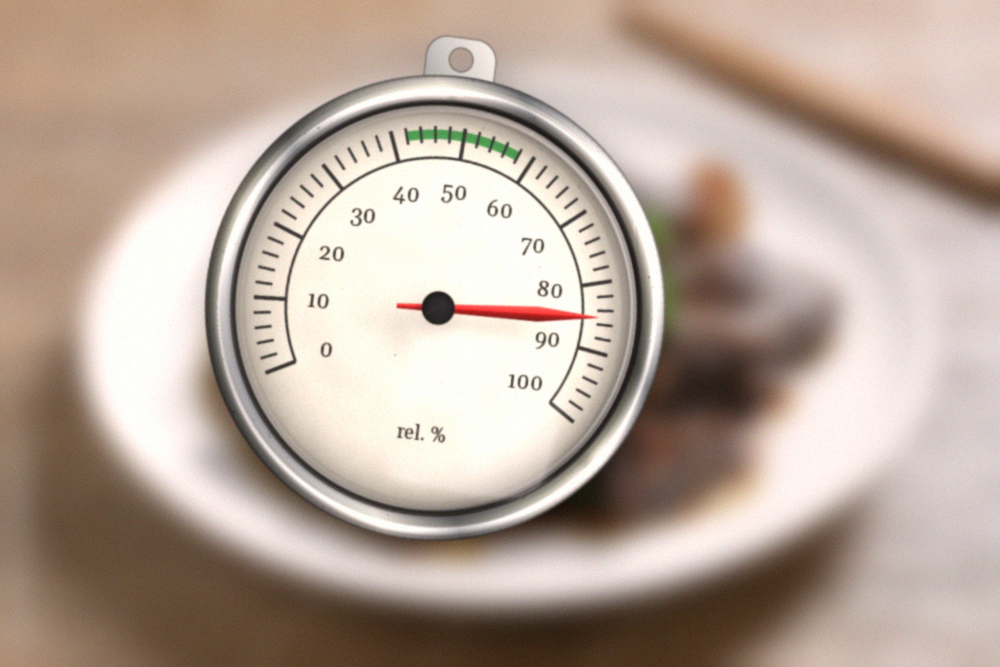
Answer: 85 %
